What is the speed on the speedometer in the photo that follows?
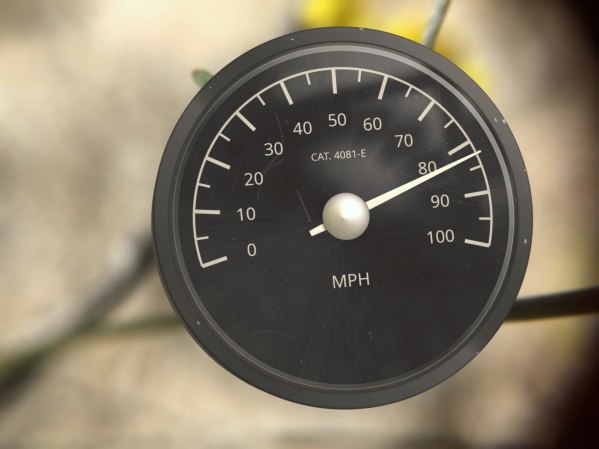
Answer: 82.5 mph
